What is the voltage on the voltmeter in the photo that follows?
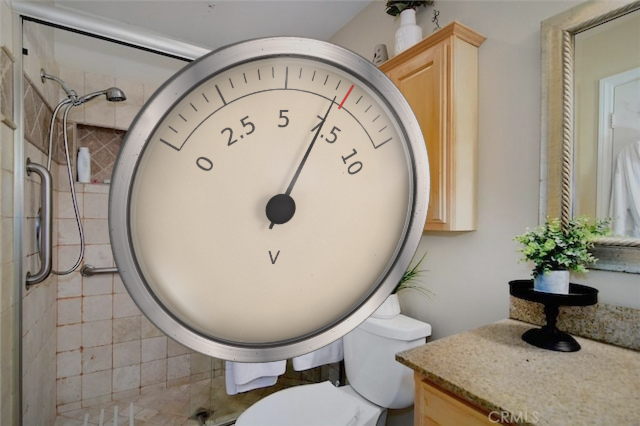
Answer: 7 V
